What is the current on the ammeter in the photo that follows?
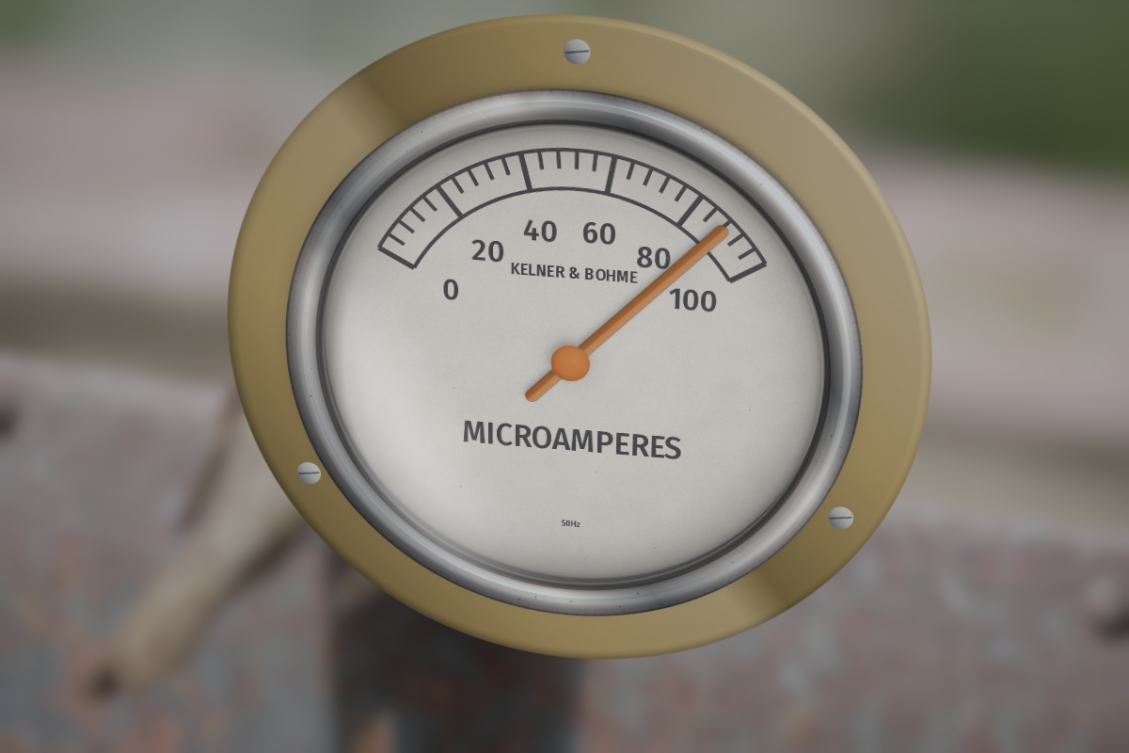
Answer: 88 µA
